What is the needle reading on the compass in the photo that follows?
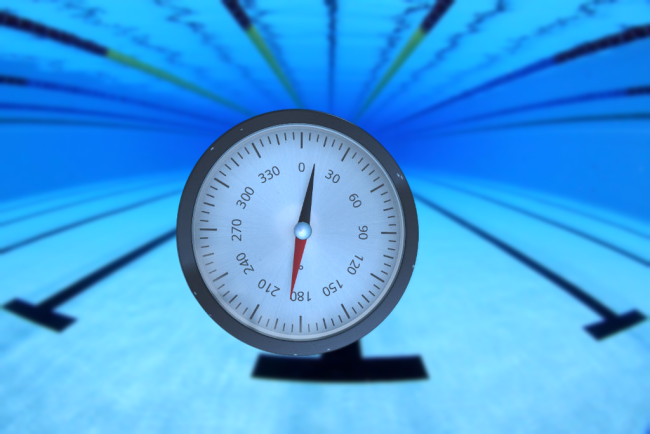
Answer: 190 °
